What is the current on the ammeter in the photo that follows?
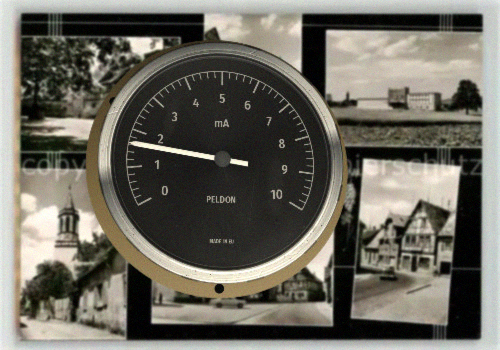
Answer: 1.6 mA
